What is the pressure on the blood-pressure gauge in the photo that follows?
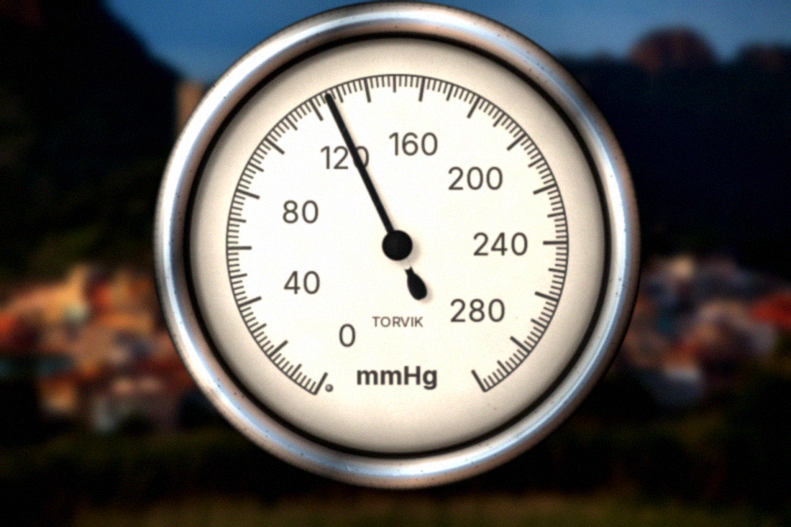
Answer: 126 mmHg
